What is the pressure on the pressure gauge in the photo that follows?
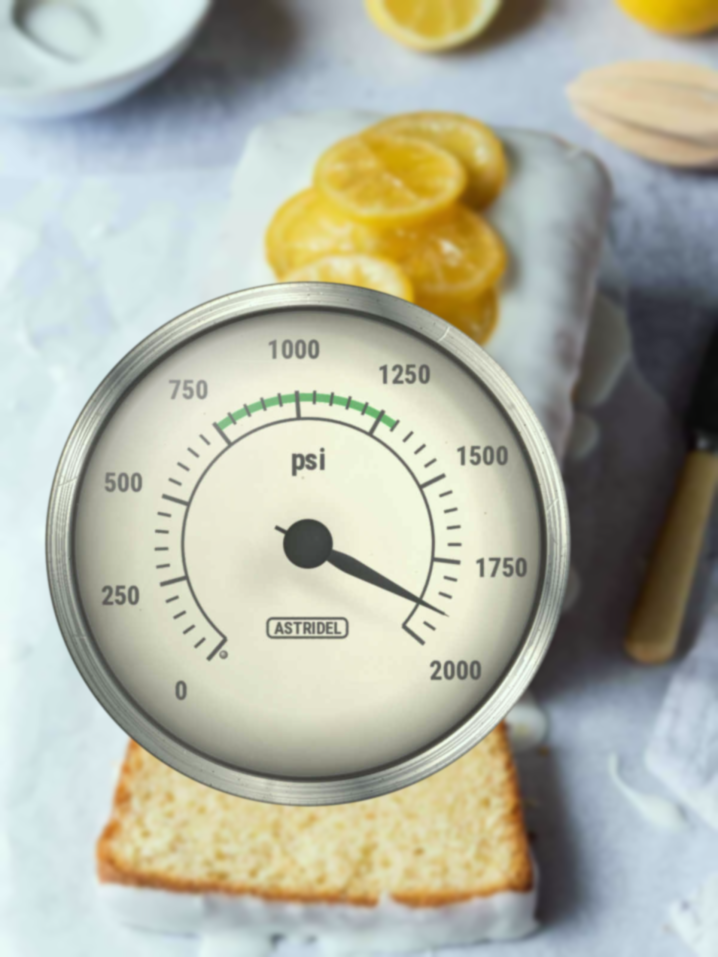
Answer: 1900 psi
